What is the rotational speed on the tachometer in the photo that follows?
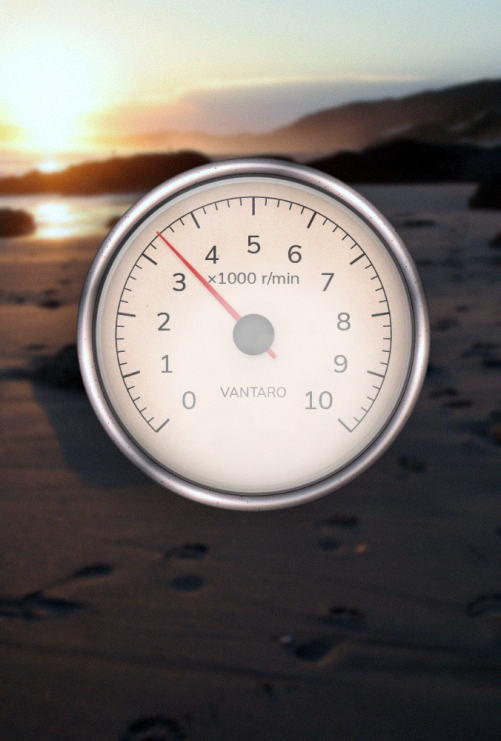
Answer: 3400 rpm
